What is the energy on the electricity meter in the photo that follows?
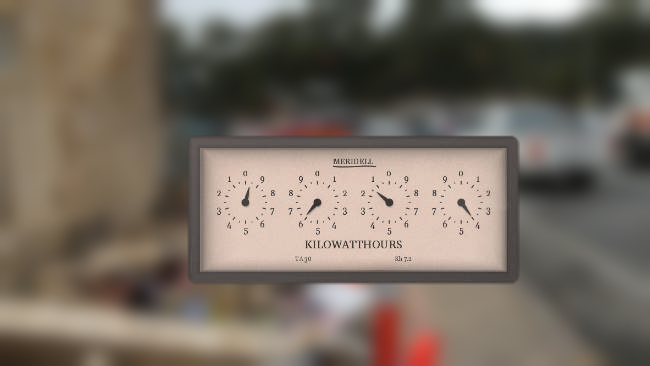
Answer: 9614 kWh
